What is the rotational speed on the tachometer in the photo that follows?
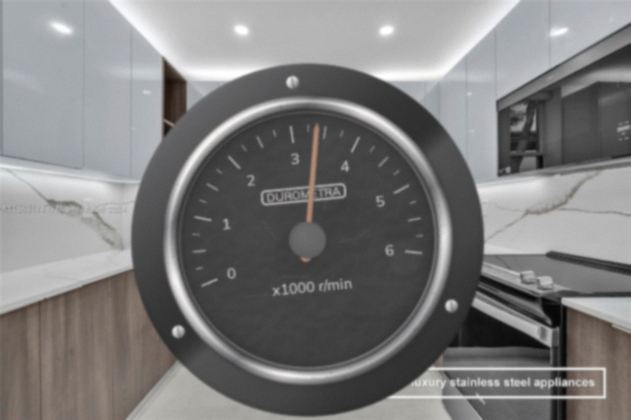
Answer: 3375 rpm
